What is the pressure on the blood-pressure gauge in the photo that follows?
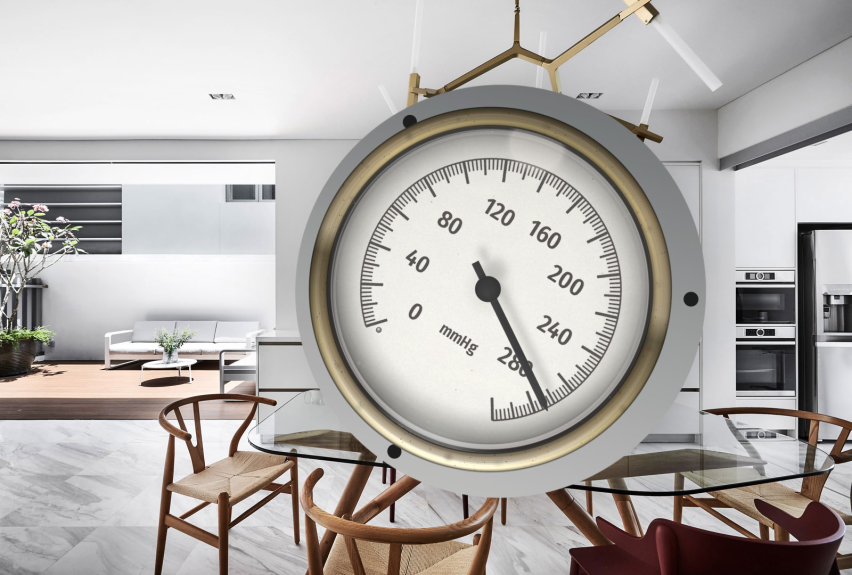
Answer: 274 mmHg
